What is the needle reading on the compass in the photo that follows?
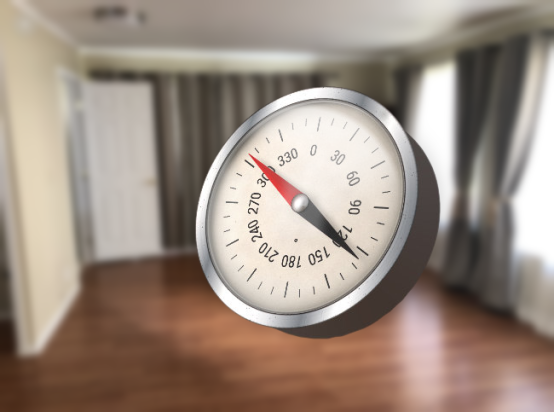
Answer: 305 °
